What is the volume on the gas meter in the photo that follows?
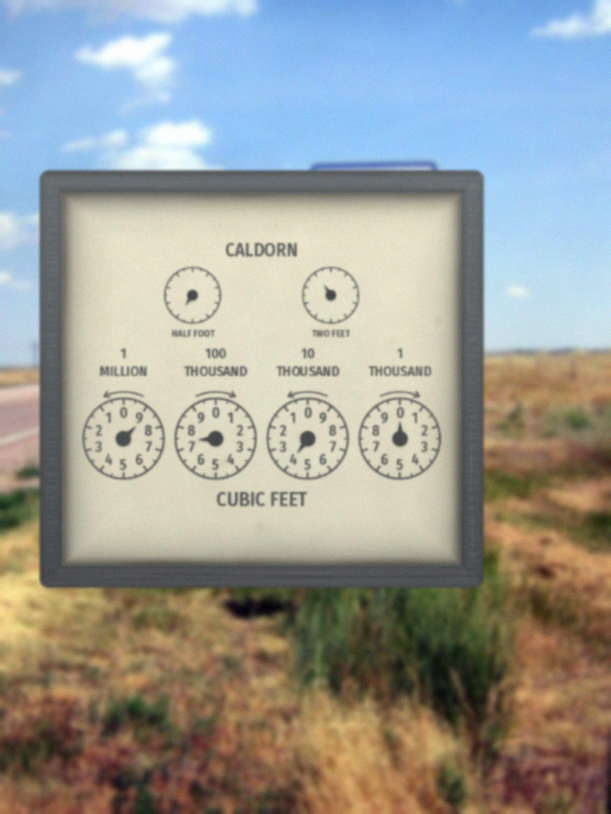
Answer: 874000 ft³
